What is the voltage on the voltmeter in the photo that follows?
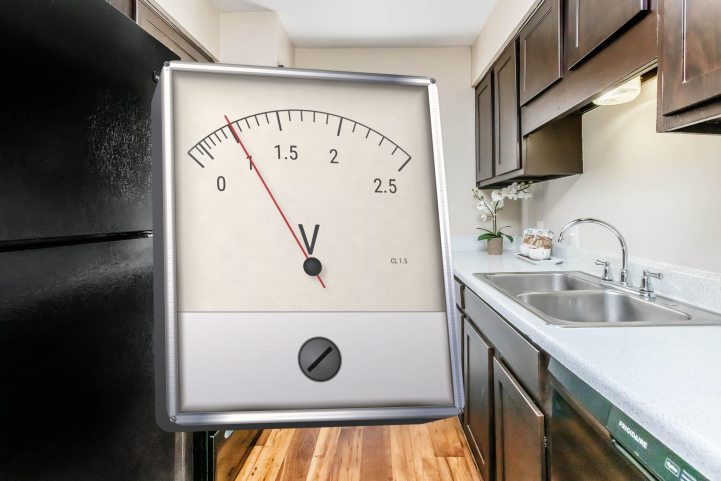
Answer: 1 V
